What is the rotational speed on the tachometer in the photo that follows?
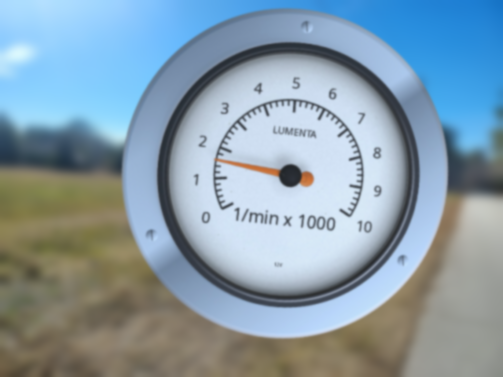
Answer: 1600 rpm
